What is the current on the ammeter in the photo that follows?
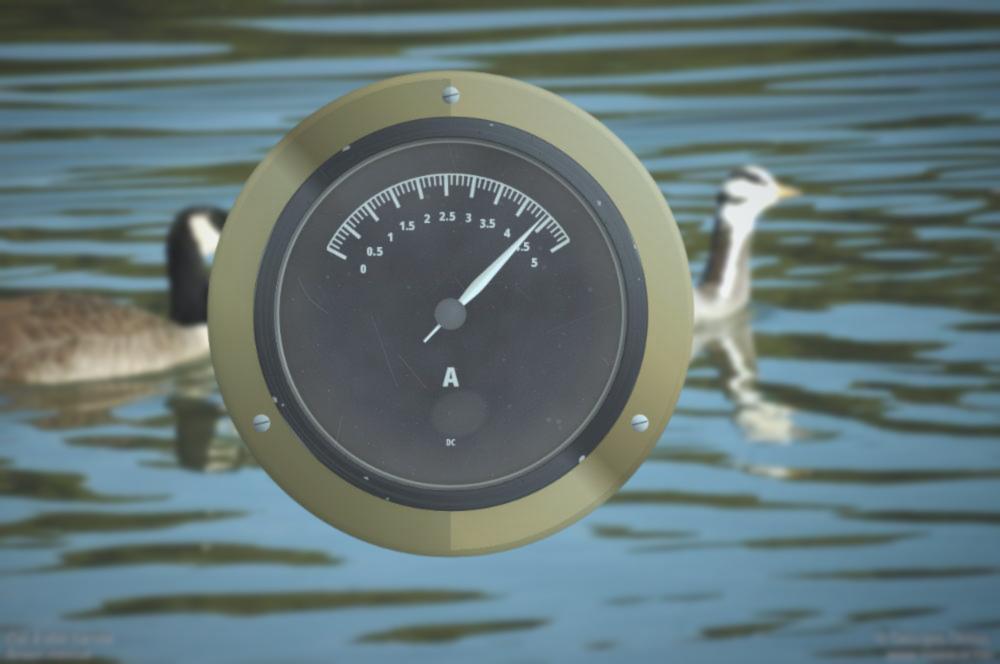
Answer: 4.4 A
